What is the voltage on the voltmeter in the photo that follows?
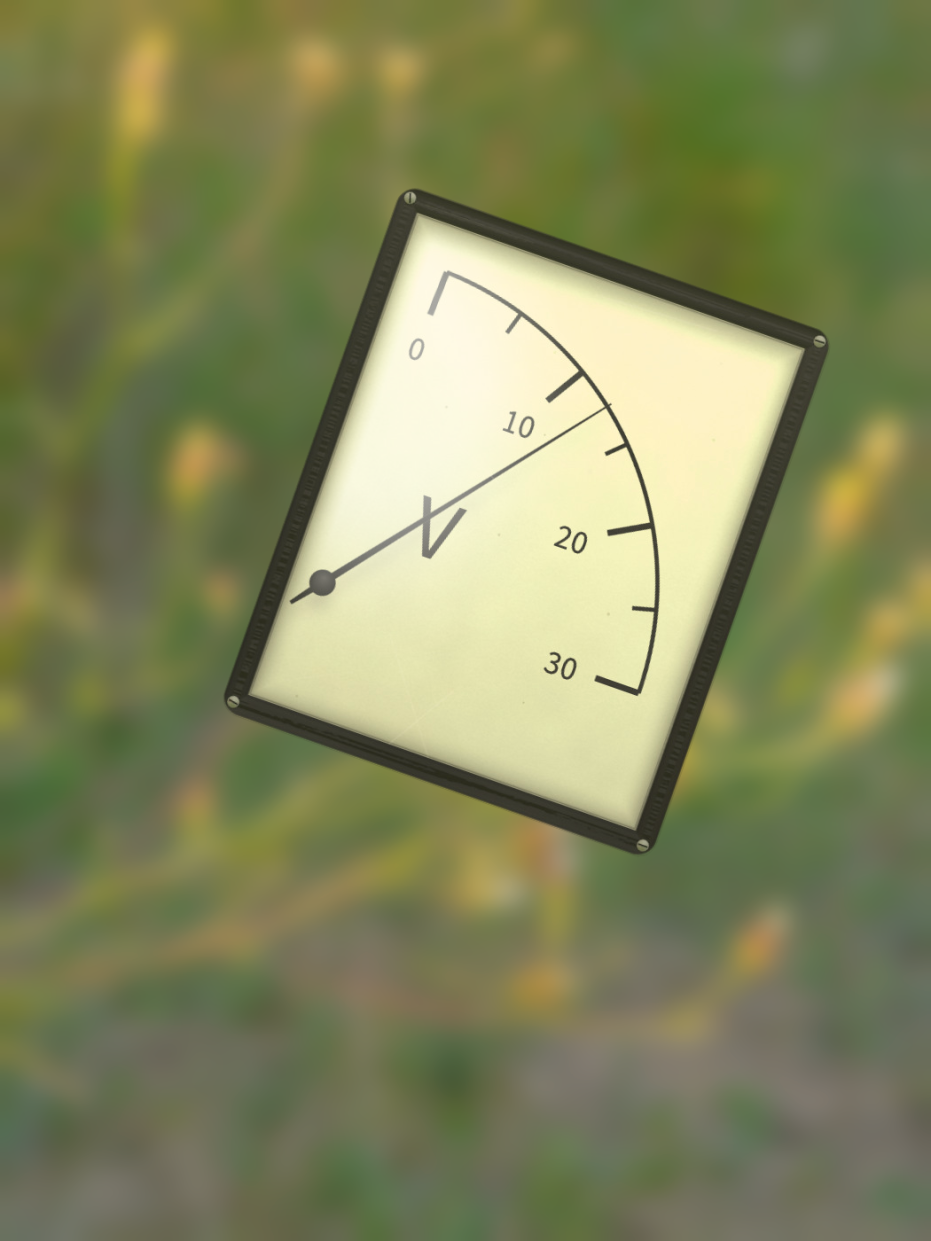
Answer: 12.5 V
